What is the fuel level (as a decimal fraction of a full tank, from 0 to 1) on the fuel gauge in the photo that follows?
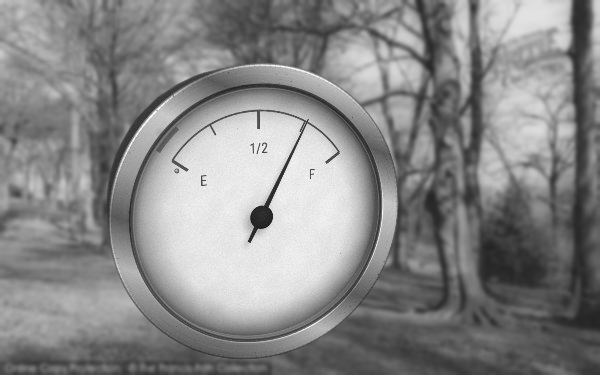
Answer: 0.75
